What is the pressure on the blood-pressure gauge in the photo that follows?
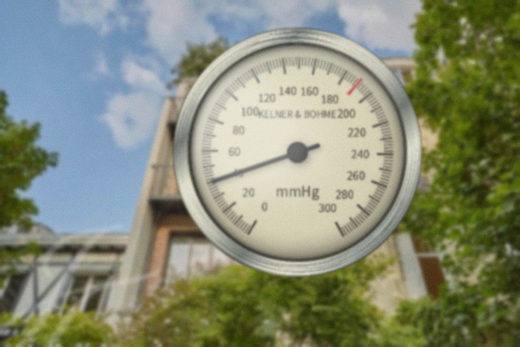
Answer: 40 mmHg
